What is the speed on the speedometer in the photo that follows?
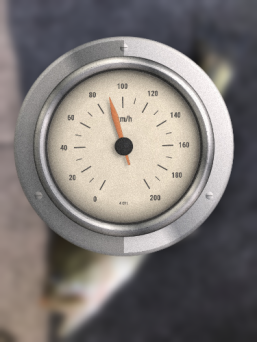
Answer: 90 km/h
